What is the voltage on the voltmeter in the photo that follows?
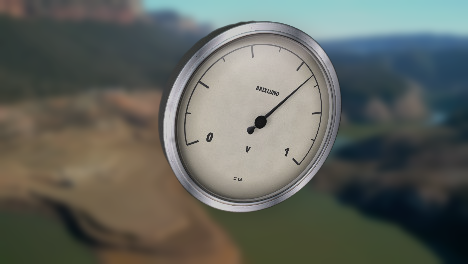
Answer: 0.65 V
